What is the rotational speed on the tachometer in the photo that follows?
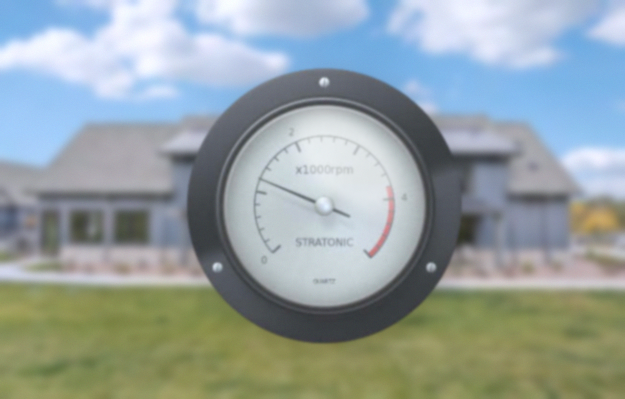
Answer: 1200 rpm
